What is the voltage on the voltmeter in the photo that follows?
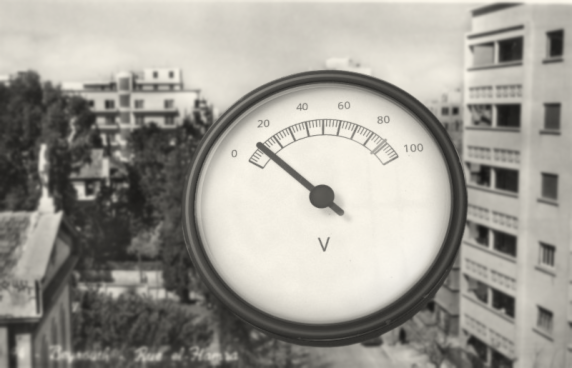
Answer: 10 V
